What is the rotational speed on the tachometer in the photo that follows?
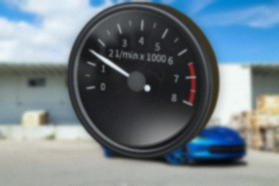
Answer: 1500 rpm
